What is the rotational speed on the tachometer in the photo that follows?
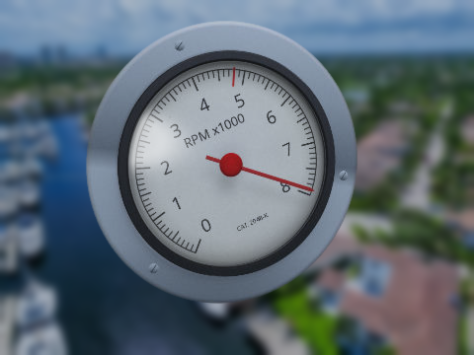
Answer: 7900 rpm
